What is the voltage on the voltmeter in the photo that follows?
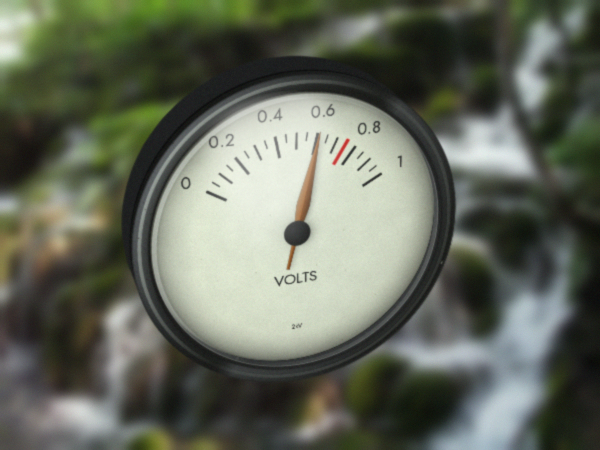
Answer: 0.6 V
